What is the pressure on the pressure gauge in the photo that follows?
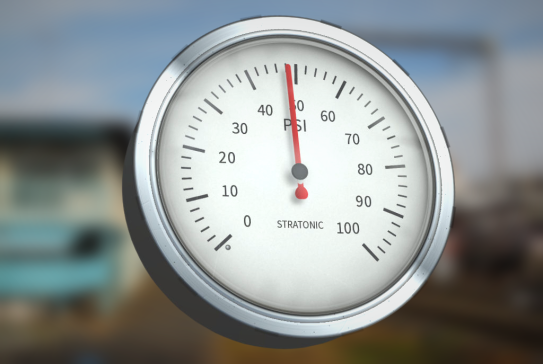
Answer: 48 psi
